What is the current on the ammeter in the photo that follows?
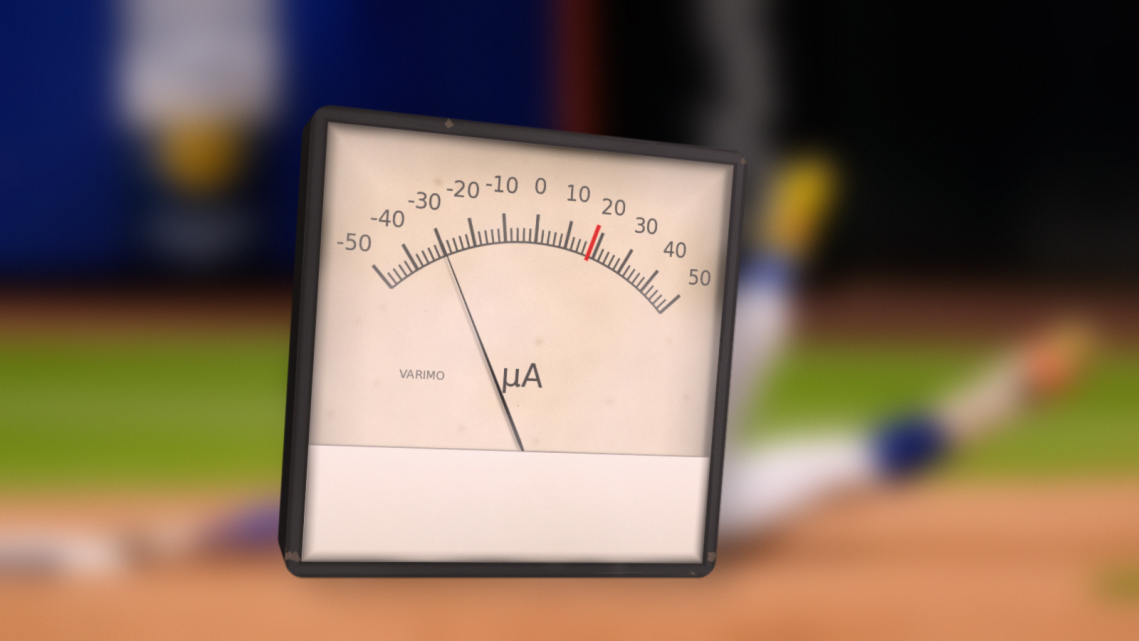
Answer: -30 µA
